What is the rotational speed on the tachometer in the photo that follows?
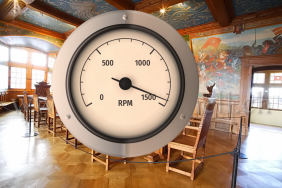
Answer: 1450 rpm
